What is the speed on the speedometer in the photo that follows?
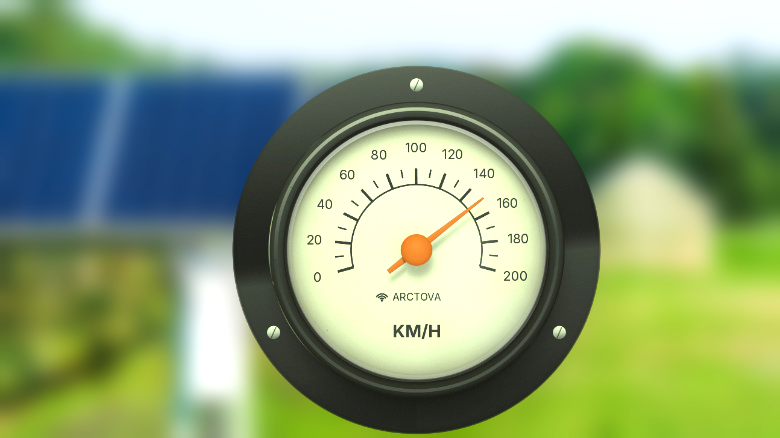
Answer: 150 km/h
